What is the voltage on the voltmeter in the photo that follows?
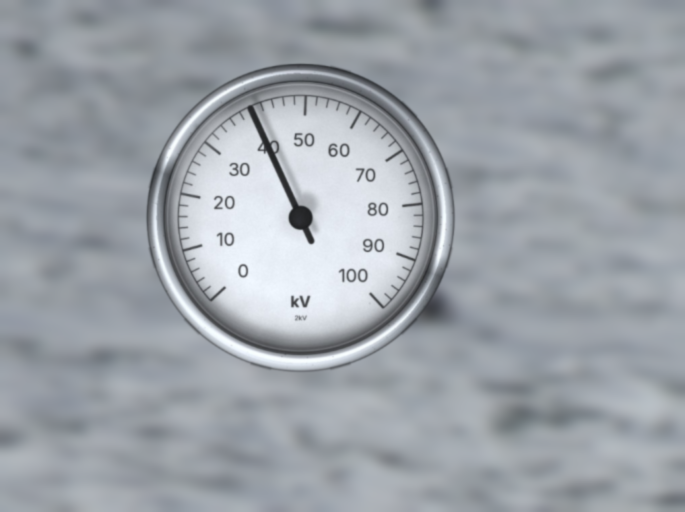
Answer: 40 kV
